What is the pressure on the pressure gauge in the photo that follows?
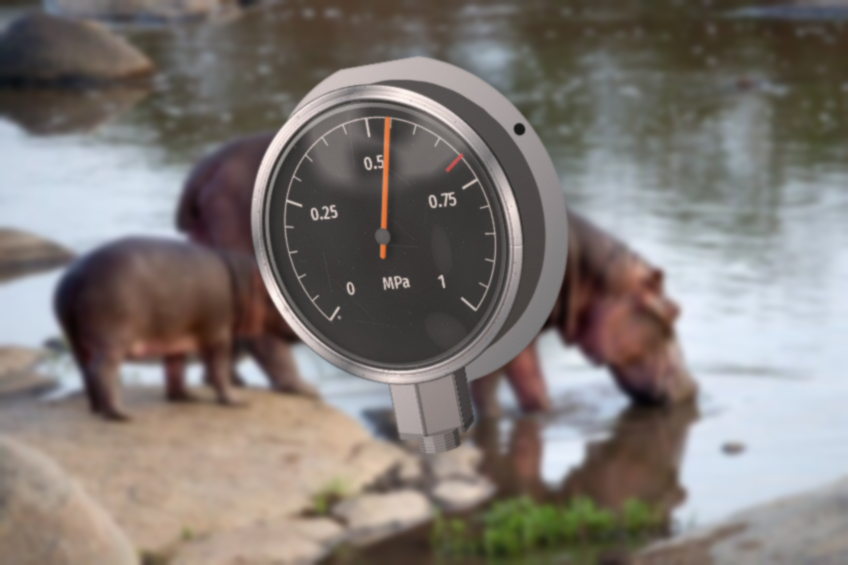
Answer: 0.55 MPa
